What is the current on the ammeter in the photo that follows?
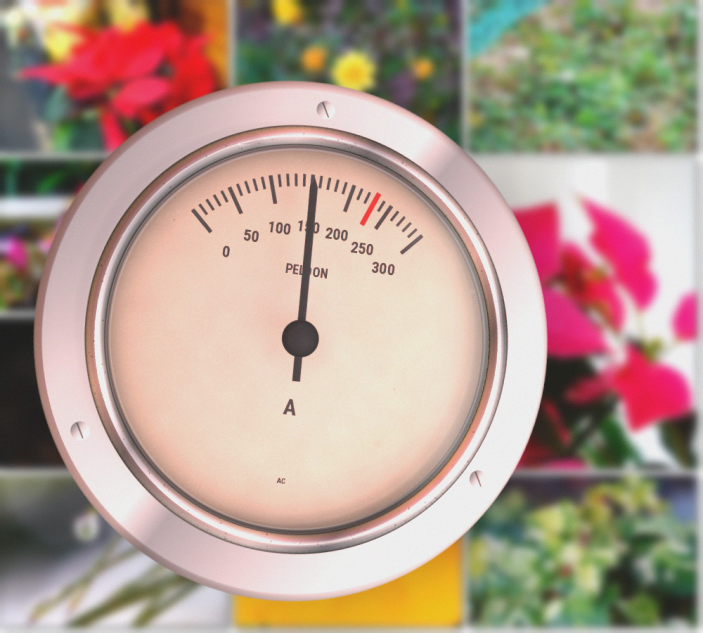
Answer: 150 A
